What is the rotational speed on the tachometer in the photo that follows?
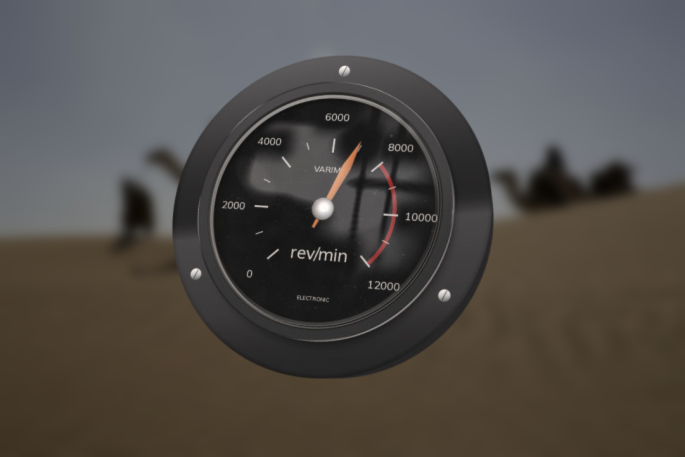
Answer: 7000 rpm
